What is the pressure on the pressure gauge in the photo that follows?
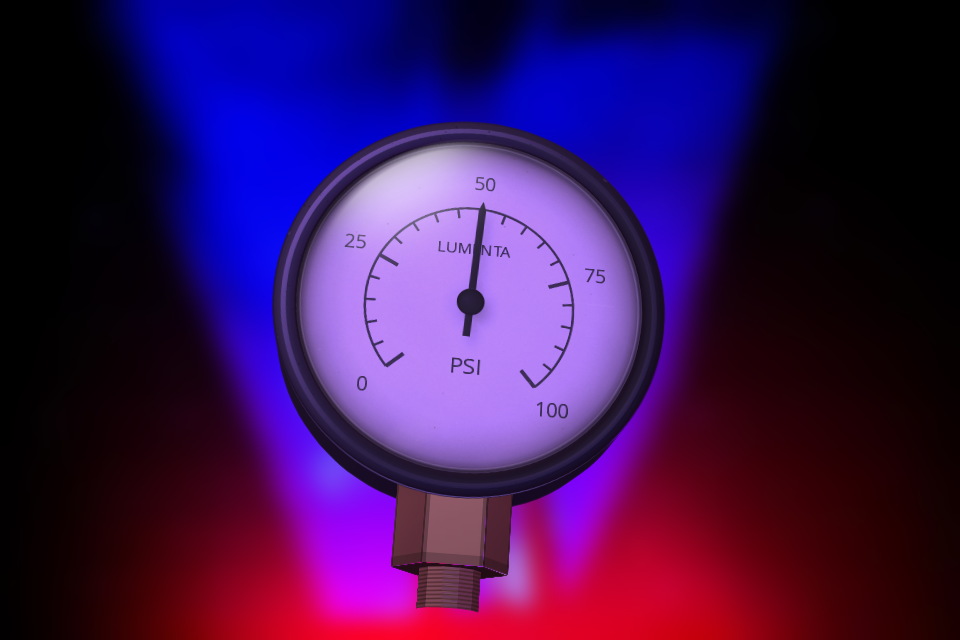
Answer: 50 psi
